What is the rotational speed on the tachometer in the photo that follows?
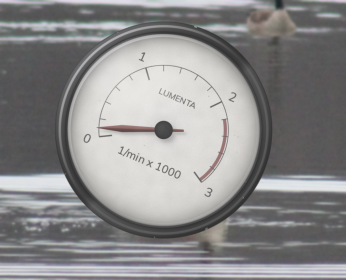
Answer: 100 rpm
